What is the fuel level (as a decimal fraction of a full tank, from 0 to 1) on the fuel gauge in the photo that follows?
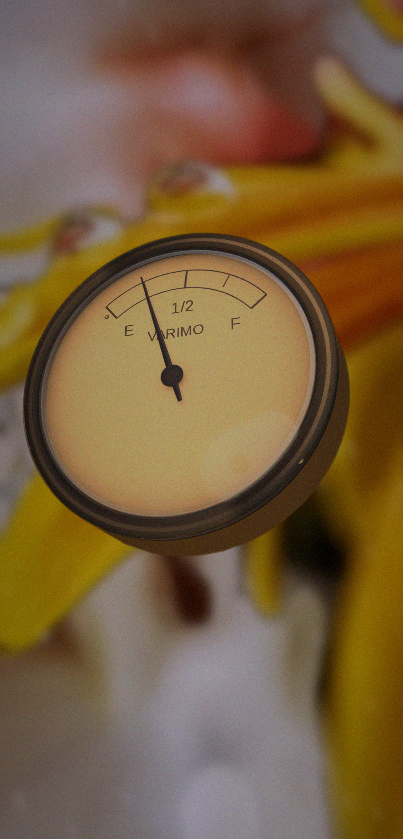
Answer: 0.25
